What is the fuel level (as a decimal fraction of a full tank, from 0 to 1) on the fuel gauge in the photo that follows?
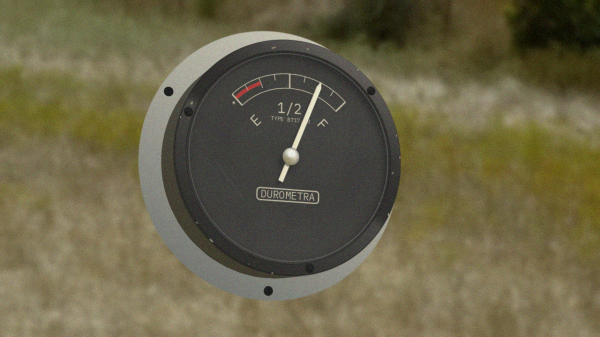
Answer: 0.75
